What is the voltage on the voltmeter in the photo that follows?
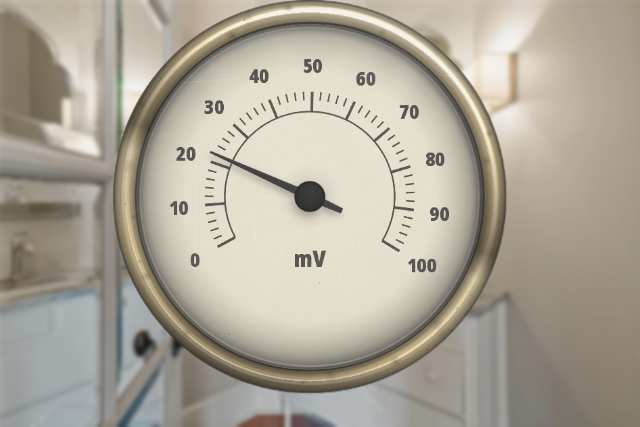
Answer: 22 mV
